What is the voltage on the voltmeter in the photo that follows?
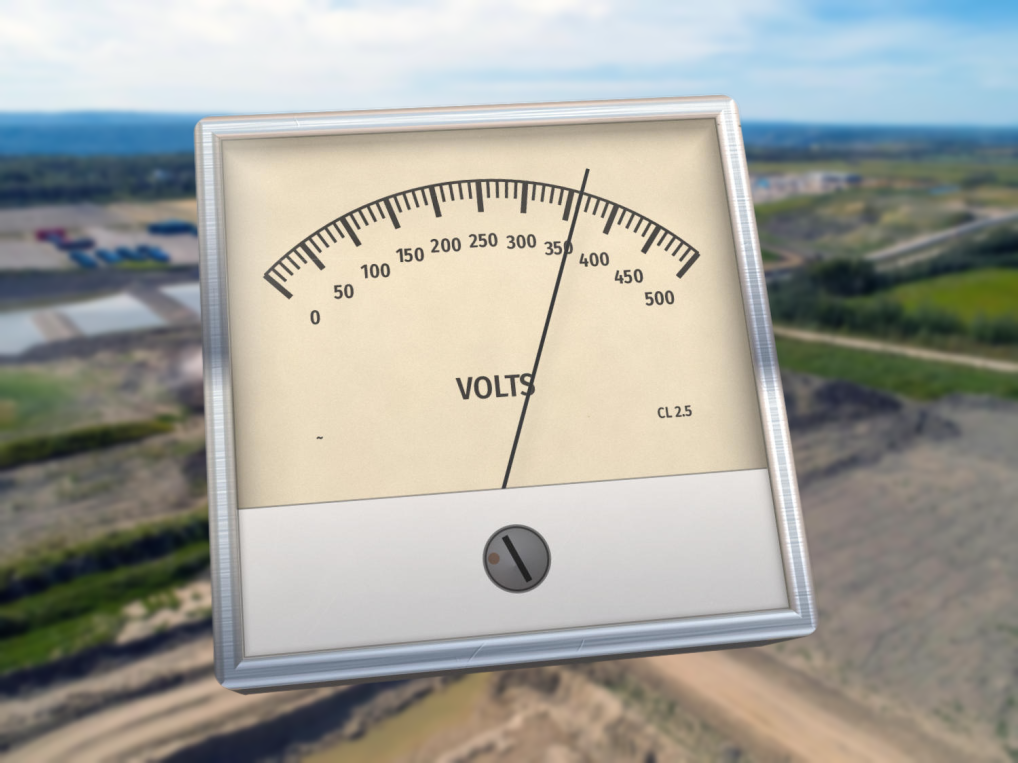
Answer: 360 V
